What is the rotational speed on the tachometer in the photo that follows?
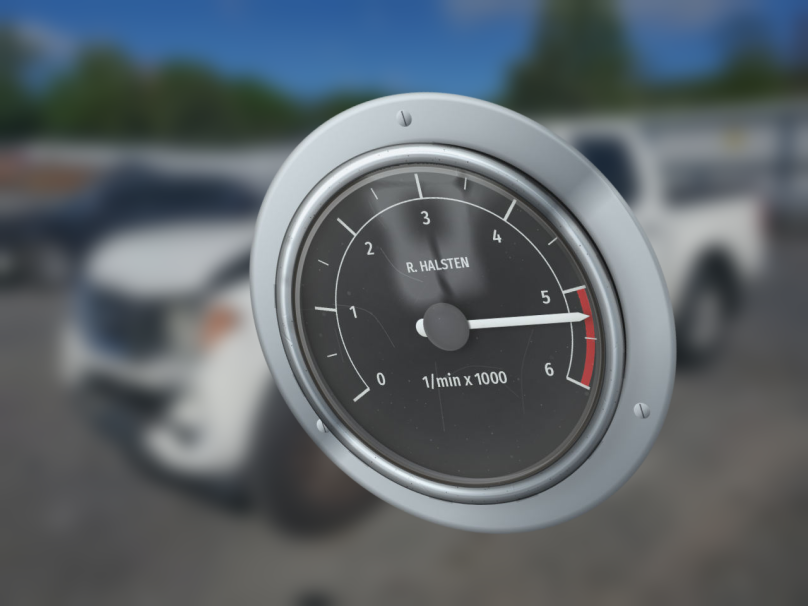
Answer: 5250 rpm
